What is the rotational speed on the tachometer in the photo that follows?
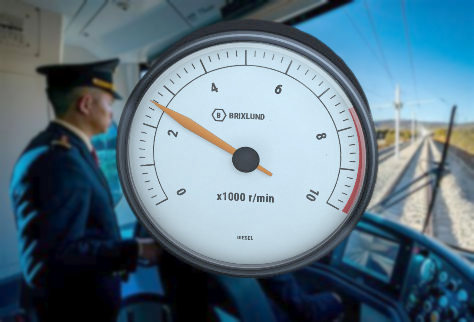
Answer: 2600 rpm
